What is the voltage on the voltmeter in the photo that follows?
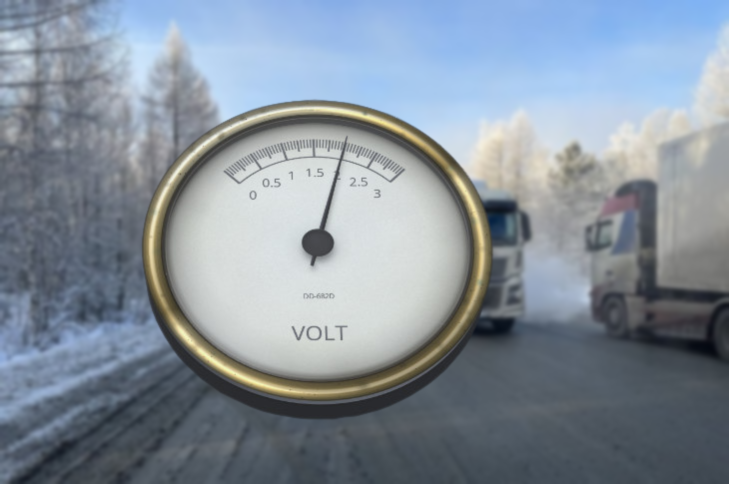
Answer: 2 V
